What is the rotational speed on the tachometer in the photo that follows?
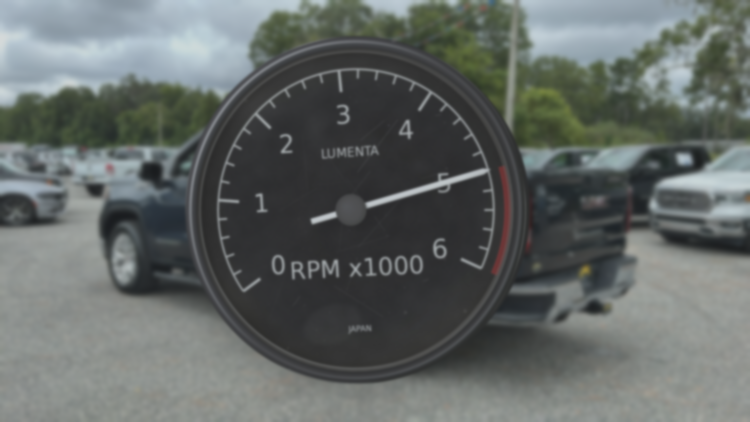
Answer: 5000 rpm
